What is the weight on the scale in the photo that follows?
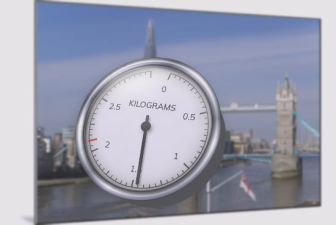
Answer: 1.45 kg
